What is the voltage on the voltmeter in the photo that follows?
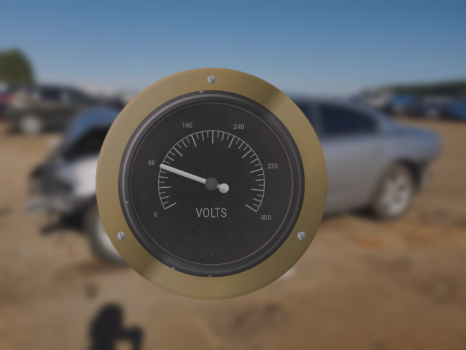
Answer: 80 V
